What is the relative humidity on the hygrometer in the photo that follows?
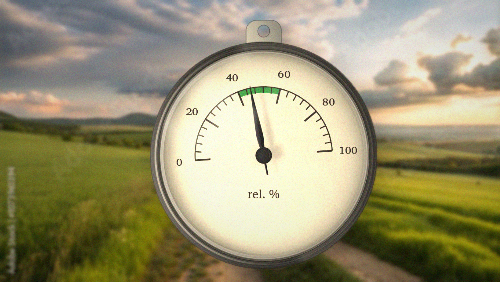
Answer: 46 %
